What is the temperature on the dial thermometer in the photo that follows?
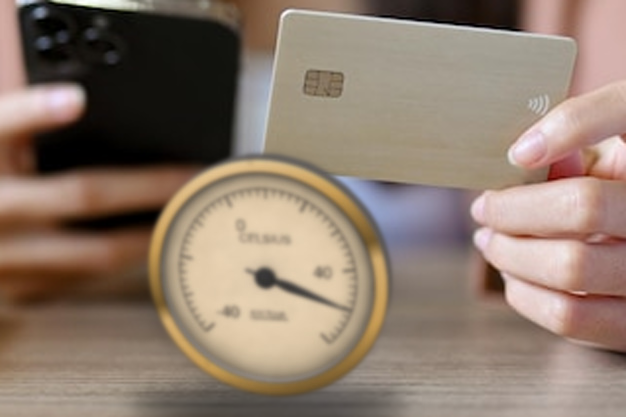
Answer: 50 °C
